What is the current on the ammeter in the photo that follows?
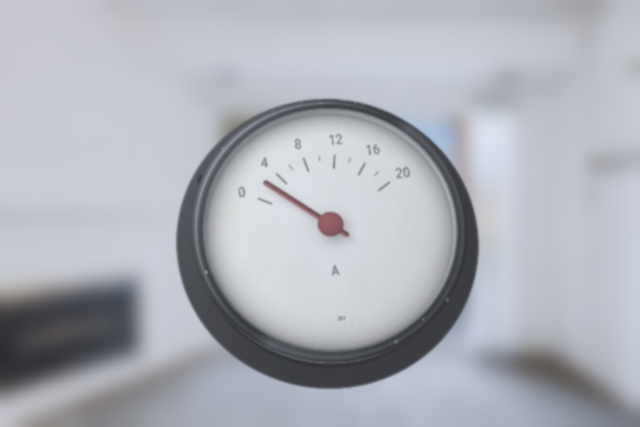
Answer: 2 A
